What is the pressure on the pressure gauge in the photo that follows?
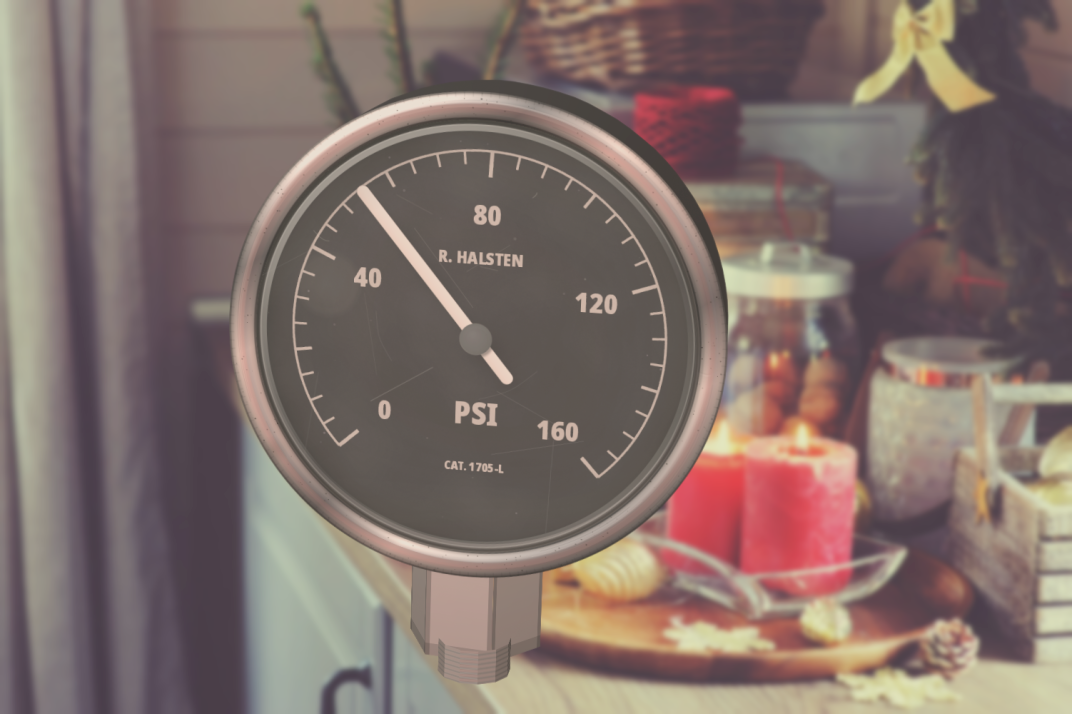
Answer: 55 psi
